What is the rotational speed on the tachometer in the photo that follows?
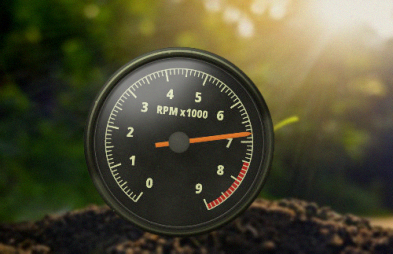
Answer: 6800 rpm
